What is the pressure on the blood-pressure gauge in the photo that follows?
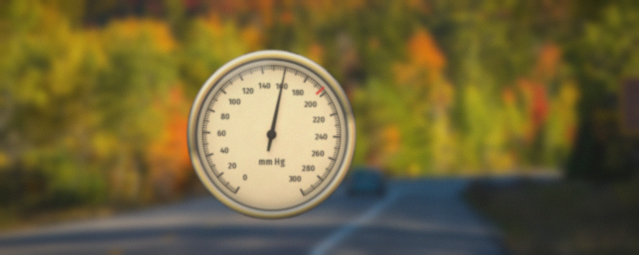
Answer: 160 mmHg
